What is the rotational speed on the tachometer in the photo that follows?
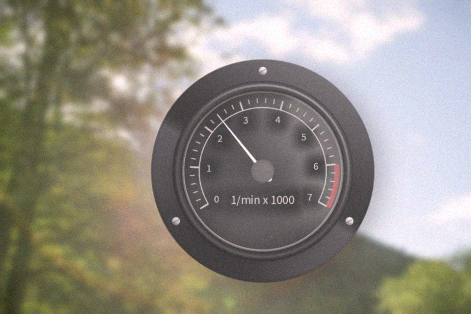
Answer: 2400 rpm
